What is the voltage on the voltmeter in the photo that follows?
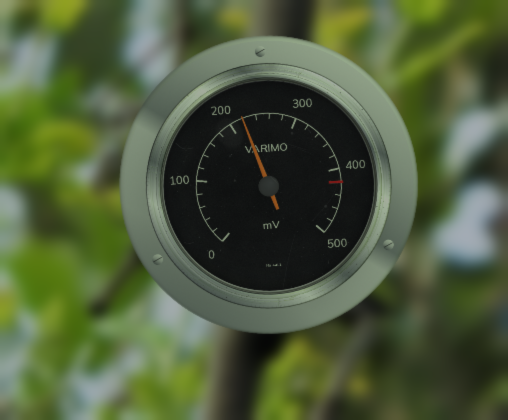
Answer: 220 mV
